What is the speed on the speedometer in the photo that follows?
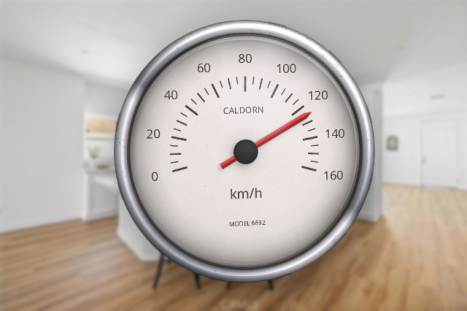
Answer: 125 km/h
